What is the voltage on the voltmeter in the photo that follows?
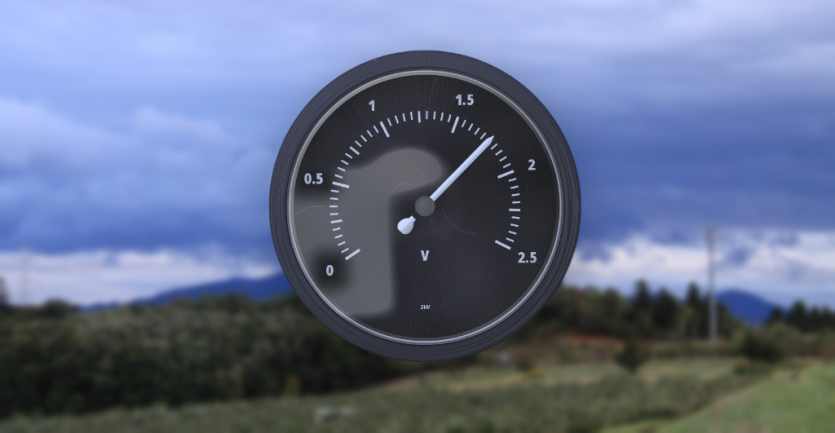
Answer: 1.75 V
